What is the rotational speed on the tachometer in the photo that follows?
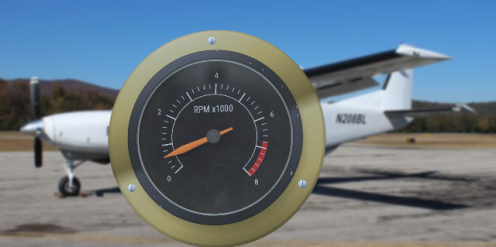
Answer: 600 rpm
